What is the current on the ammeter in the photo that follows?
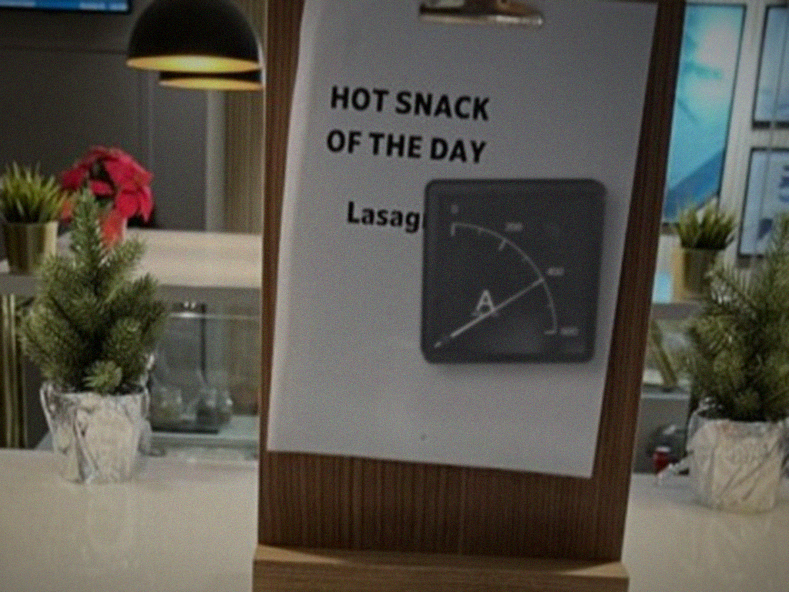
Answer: 400 A
